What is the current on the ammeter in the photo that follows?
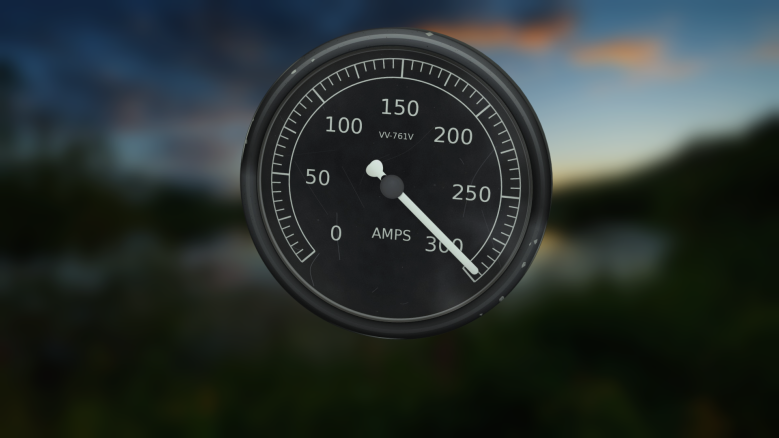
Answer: 295 A
